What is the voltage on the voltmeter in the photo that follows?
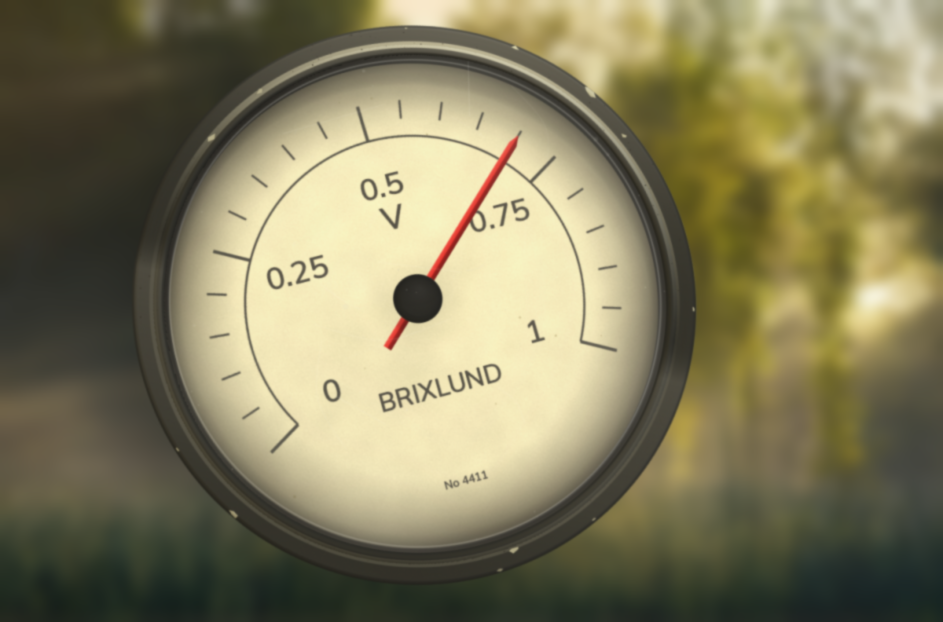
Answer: 0.7 V
